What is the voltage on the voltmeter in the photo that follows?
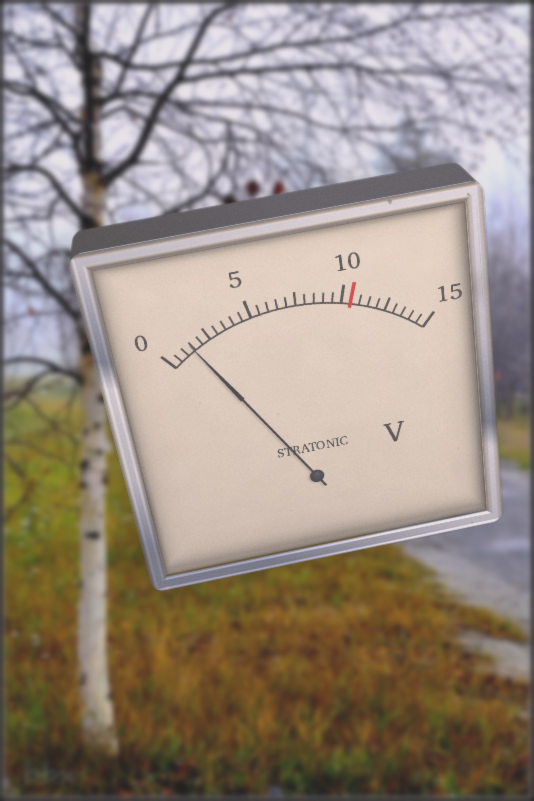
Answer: 1.5 V
